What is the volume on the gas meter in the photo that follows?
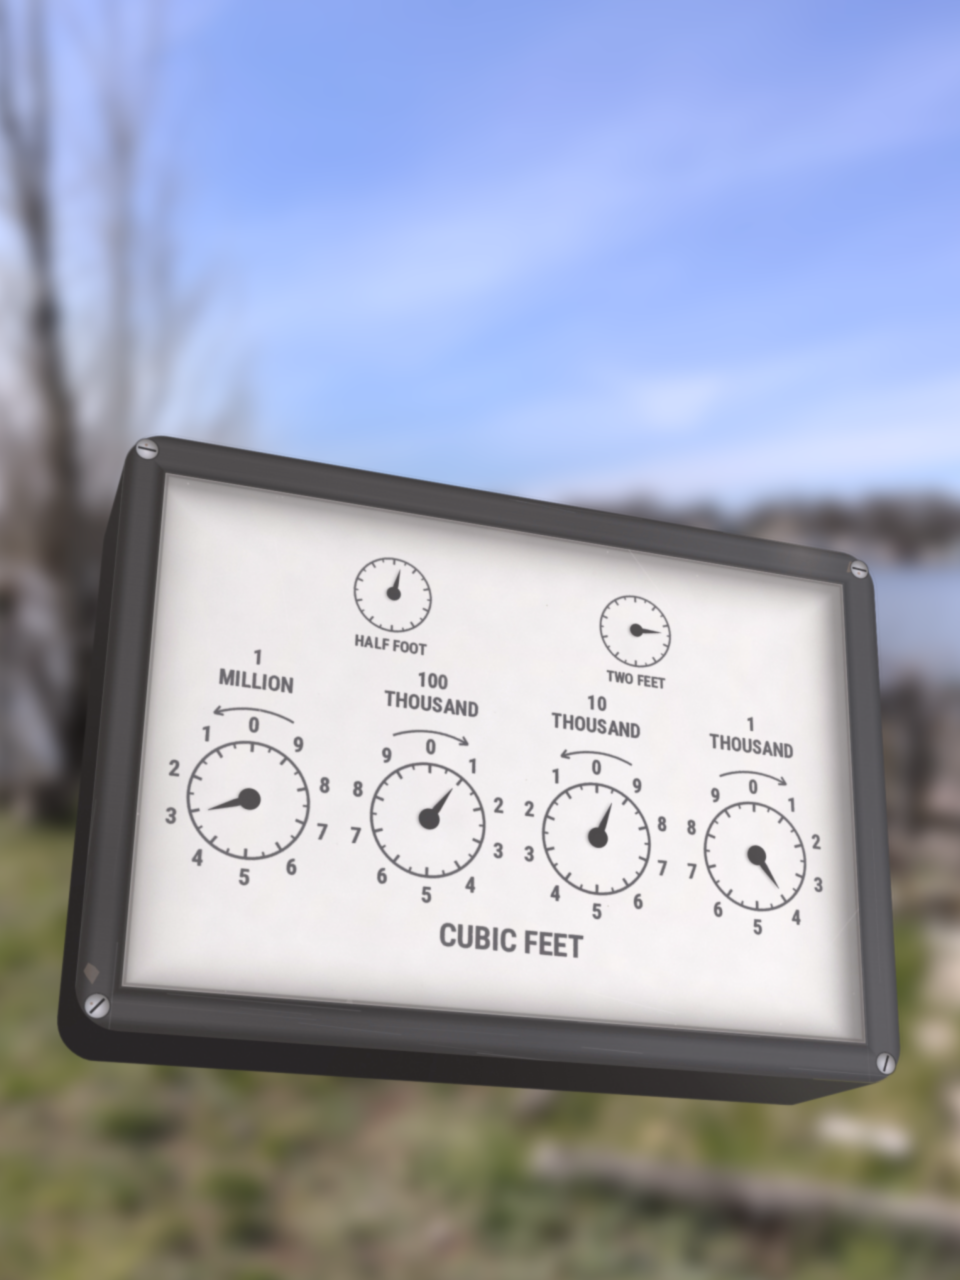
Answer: 309400 ft³
